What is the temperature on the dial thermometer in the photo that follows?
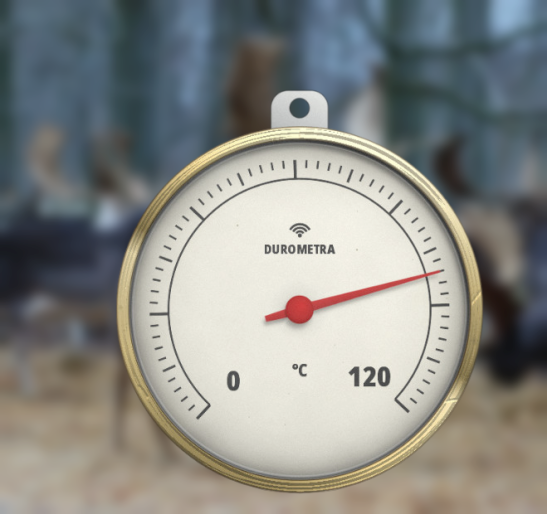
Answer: 94 °C
